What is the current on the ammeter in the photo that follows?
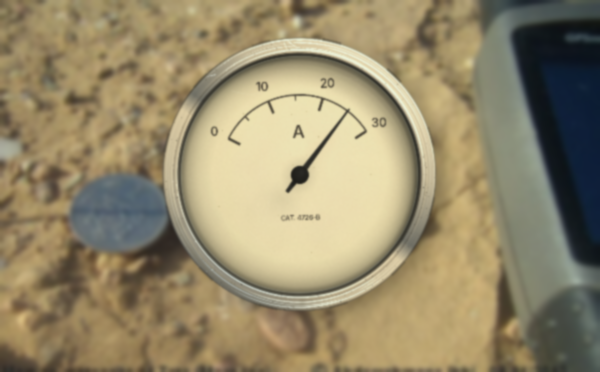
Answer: 25 A
